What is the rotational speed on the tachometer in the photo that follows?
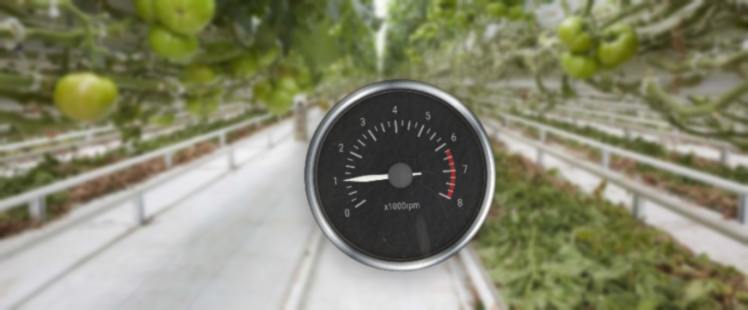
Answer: 1000 rpm
